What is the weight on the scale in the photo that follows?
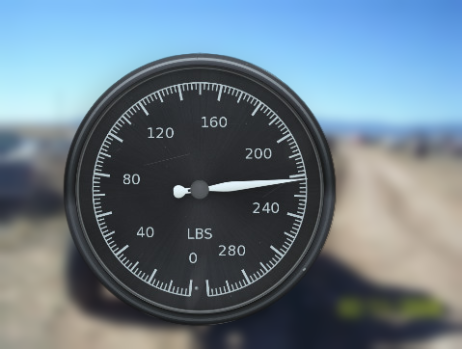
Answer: 222 lb
